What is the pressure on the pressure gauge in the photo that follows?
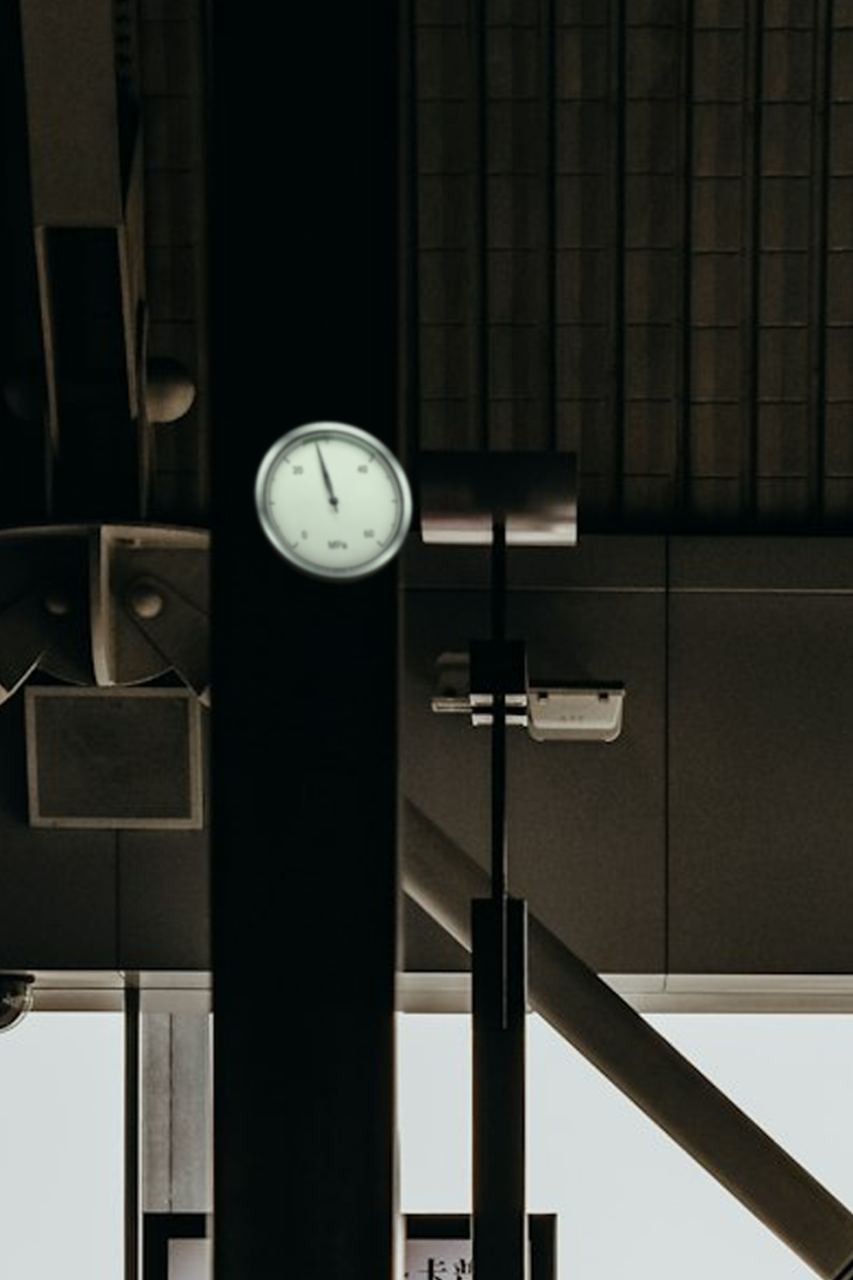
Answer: 27.5 MPa
